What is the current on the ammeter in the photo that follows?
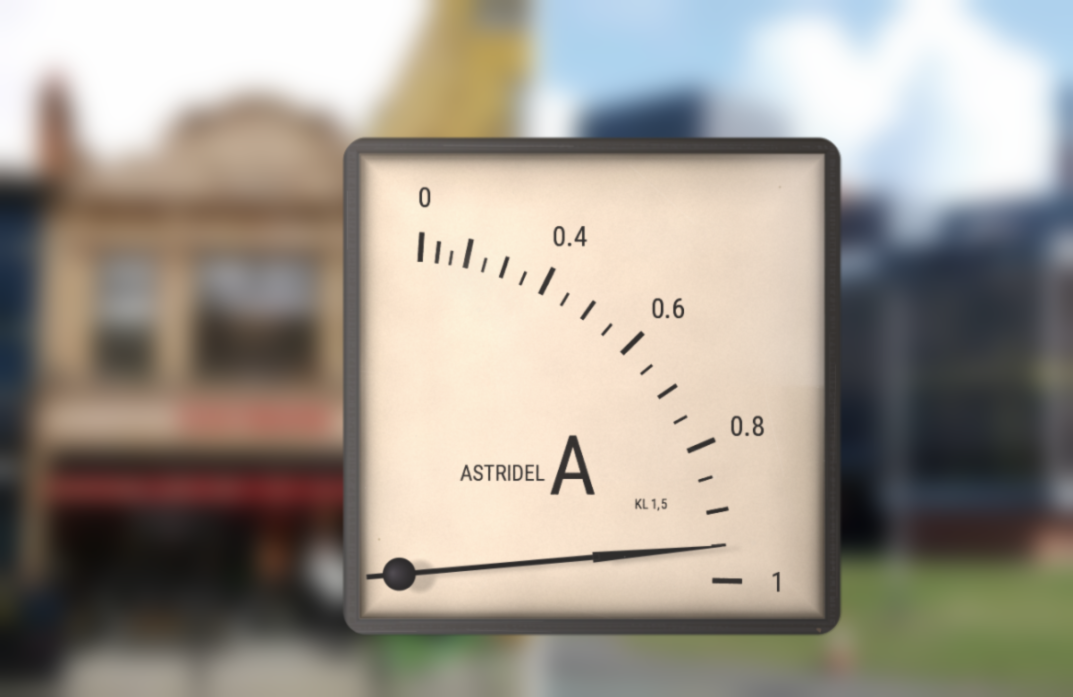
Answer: 0.95 A
